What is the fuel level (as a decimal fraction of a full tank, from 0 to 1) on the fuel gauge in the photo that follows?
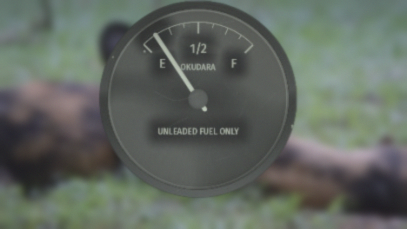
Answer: 0.125
